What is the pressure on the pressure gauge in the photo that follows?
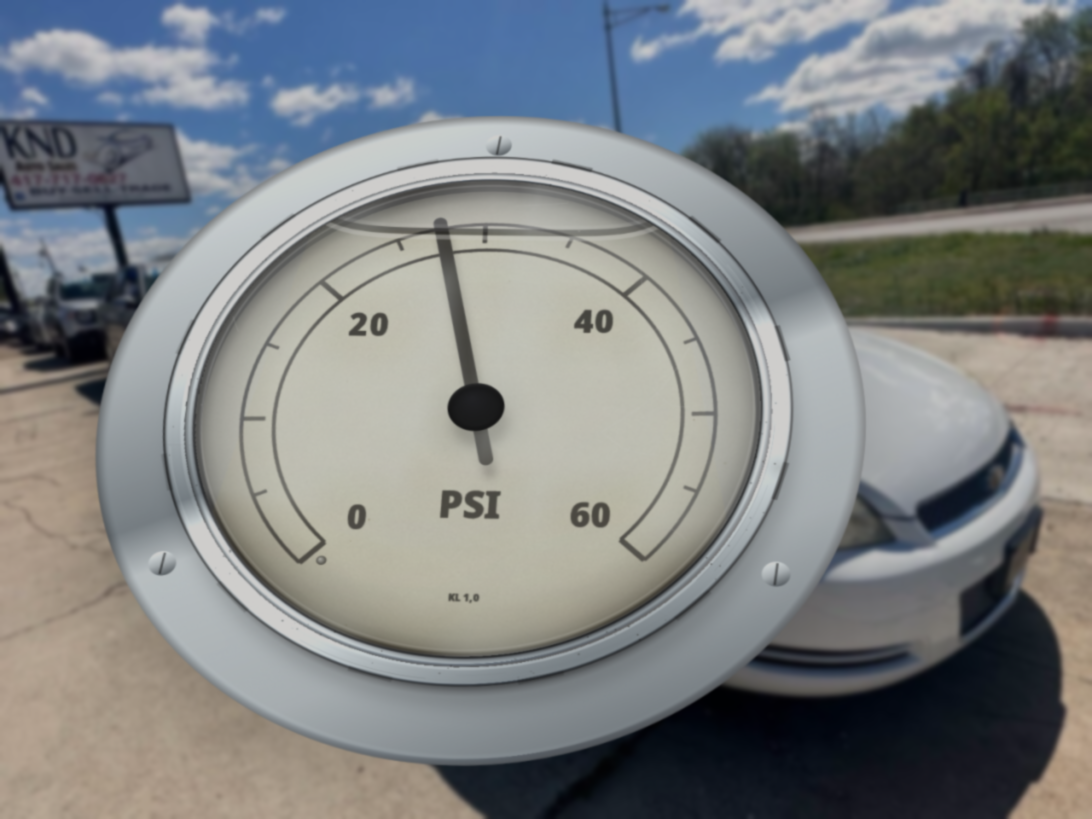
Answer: 27.5 psi
